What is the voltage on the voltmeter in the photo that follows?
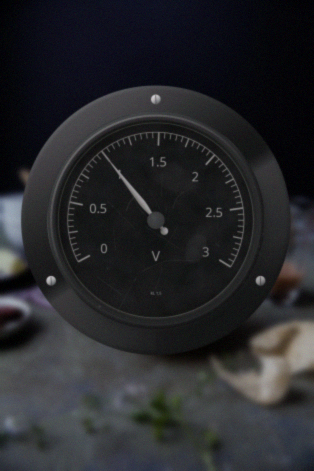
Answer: 1 V
